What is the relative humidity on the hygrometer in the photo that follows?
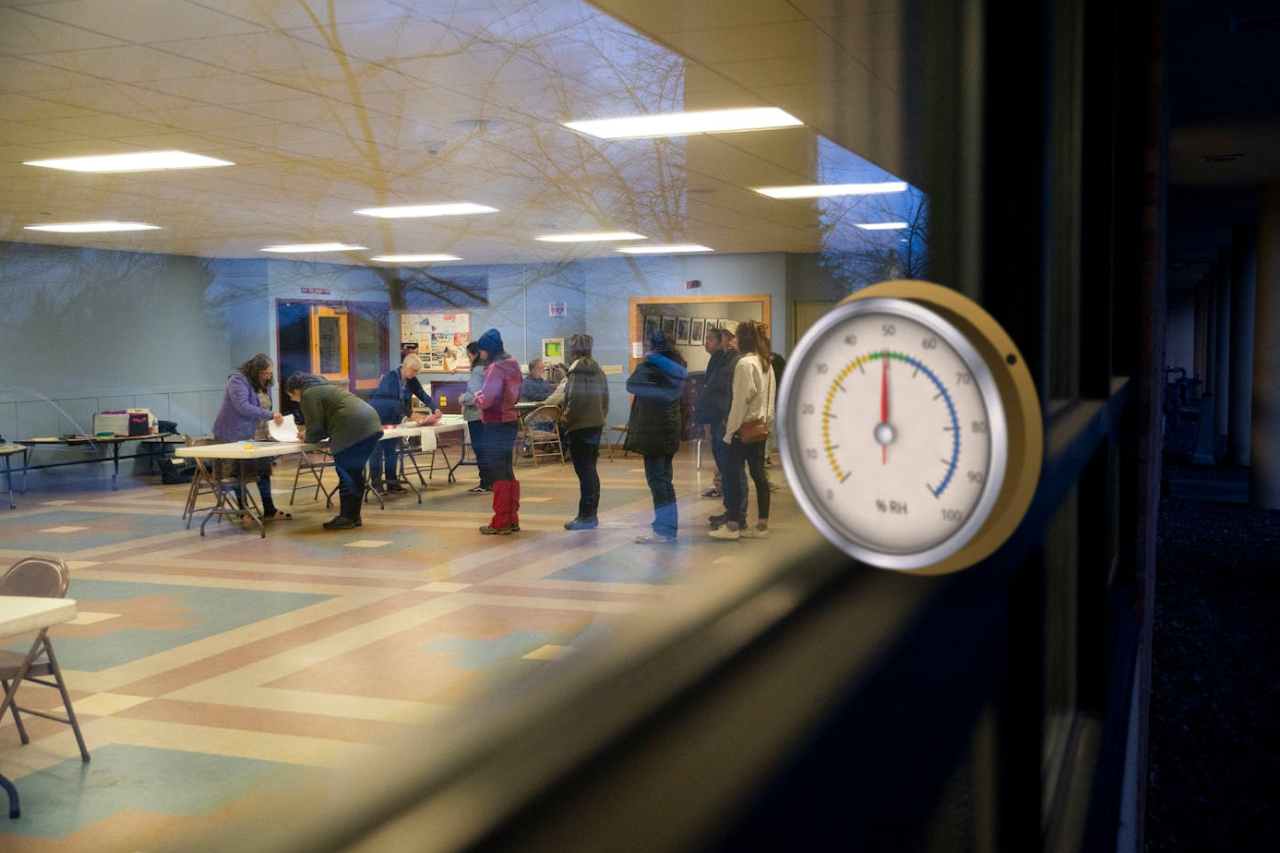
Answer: 50 %
